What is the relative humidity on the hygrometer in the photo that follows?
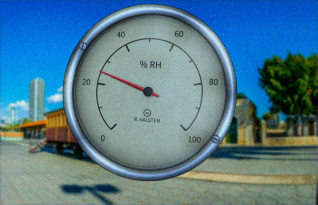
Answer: 25 %
